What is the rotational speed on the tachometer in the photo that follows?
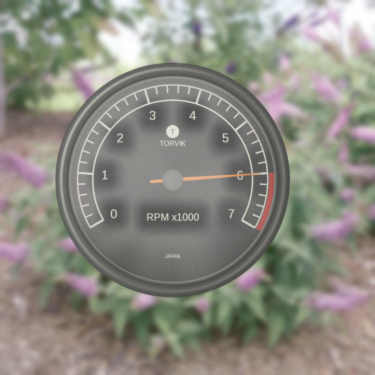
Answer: 6000 rpm
